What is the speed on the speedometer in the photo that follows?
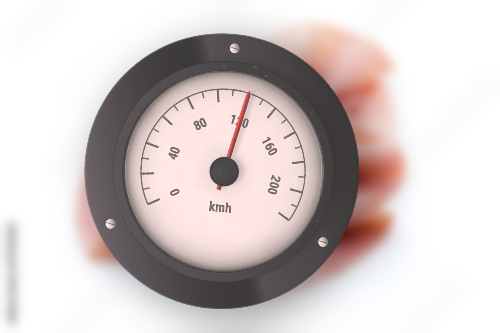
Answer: 120 km/h
